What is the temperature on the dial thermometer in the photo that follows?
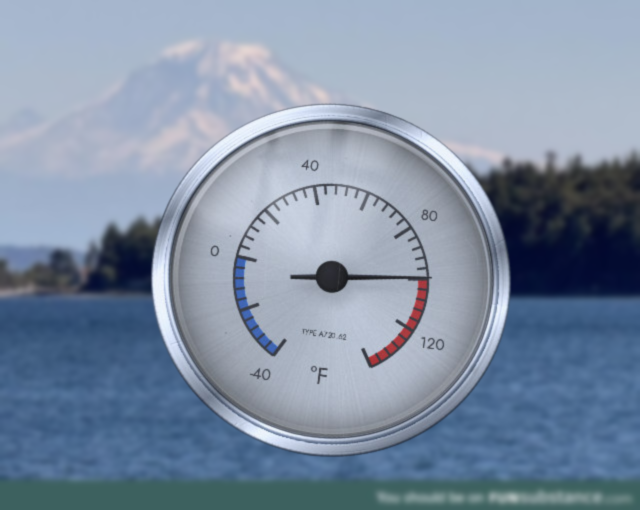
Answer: 100 °F
